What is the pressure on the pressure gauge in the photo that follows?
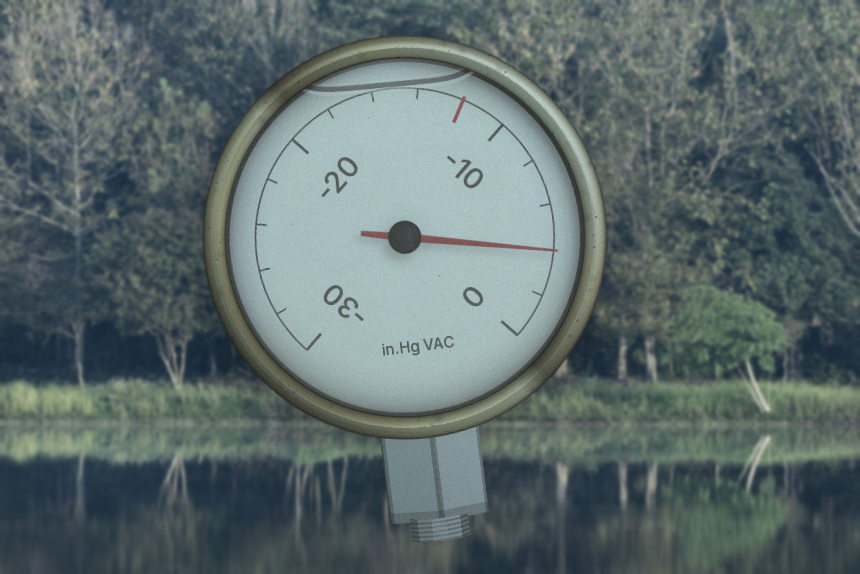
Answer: -4 inHg
